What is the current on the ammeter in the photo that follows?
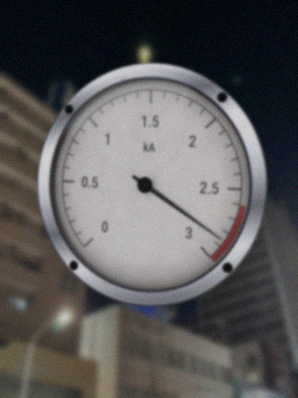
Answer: 2.85 kA
